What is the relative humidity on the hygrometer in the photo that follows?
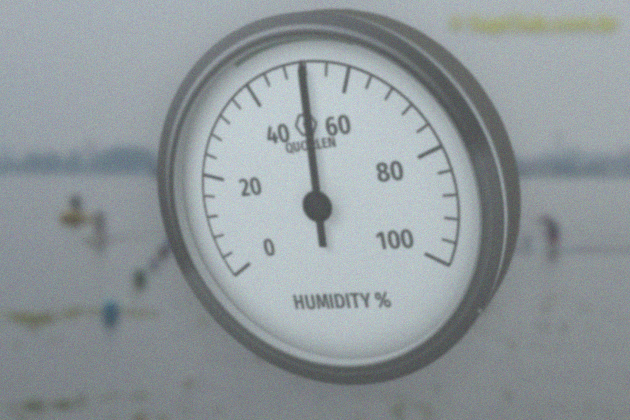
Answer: 52 %
